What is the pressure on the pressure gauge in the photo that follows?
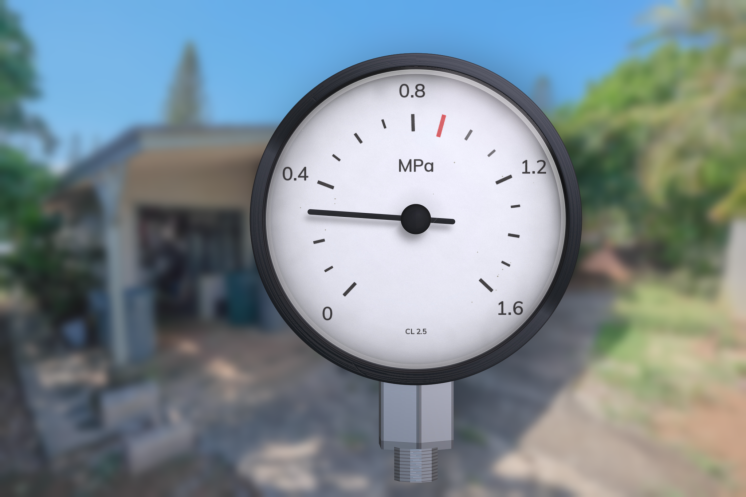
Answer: 0.3 MPa
